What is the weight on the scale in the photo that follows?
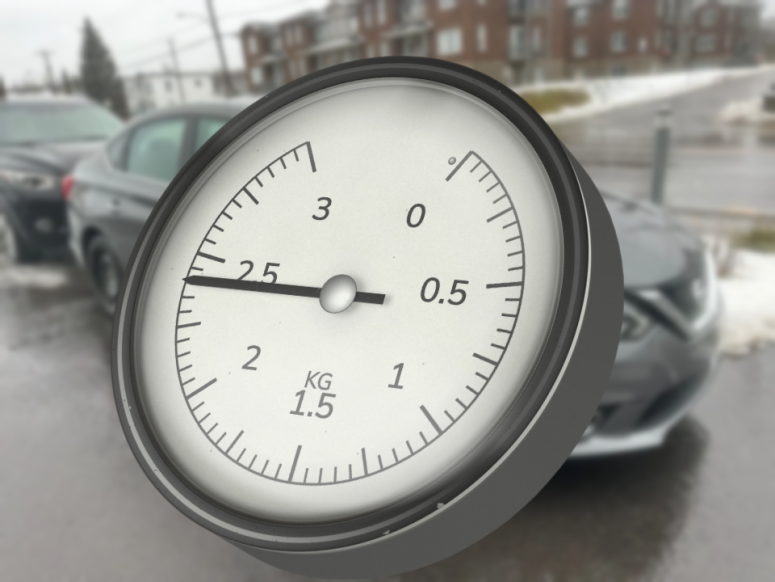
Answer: 2.4 kg
